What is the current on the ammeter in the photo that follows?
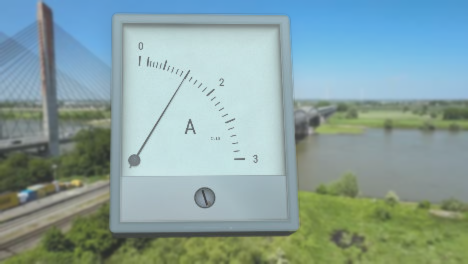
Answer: 1.5 A
